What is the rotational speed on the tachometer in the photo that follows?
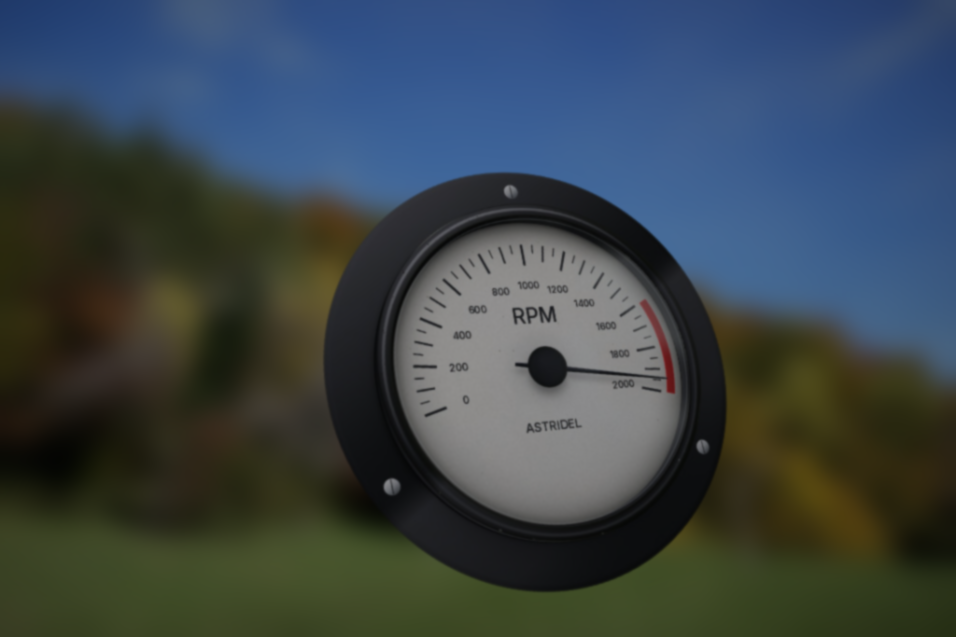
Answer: 1950 rpm
